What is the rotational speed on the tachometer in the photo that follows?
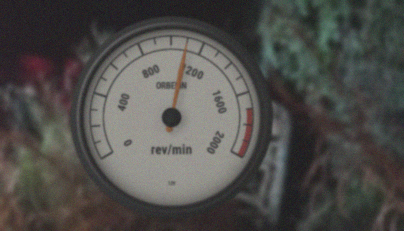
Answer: 1100 rpm
